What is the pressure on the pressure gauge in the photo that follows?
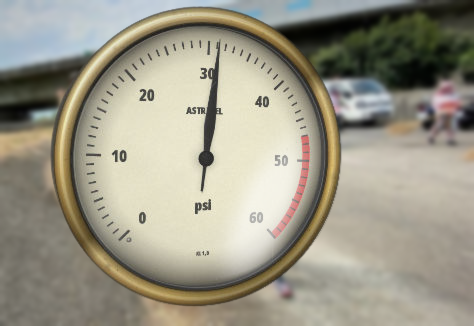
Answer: 31 psi
